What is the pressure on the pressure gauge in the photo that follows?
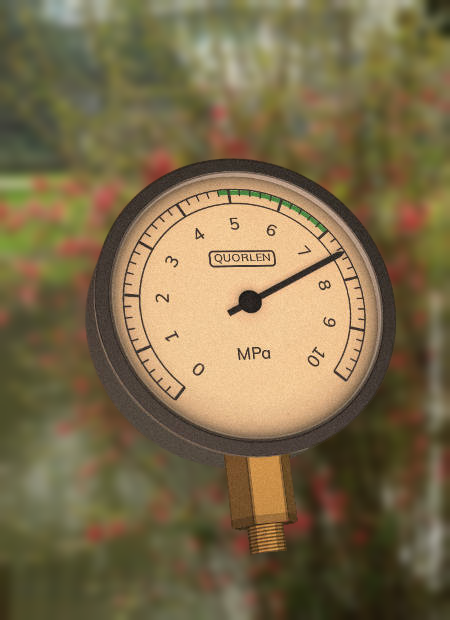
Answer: 7.5 MPa
